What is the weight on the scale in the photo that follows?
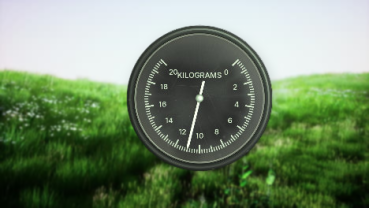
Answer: 11 kg
